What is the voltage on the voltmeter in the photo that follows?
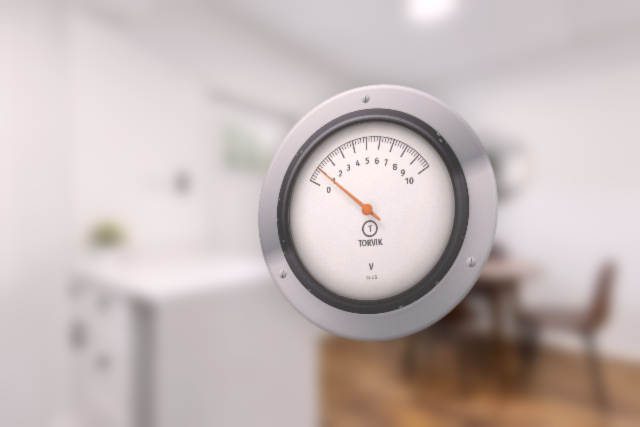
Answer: 1 V
